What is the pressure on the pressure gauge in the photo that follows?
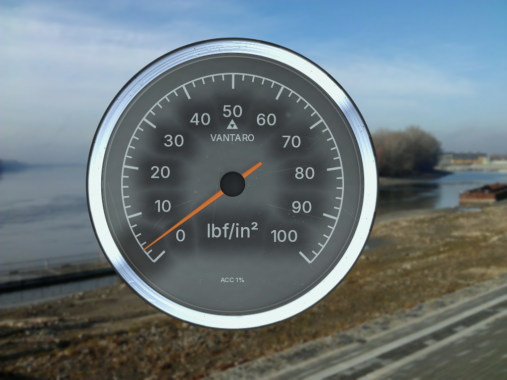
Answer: 3 psi
